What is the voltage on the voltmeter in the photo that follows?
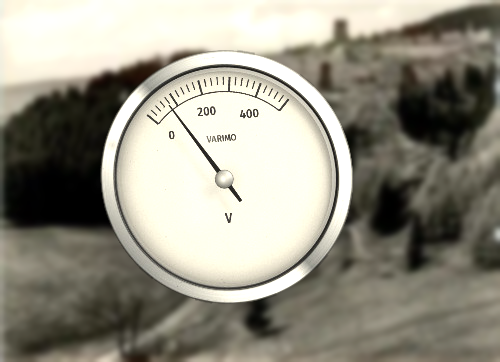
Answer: 80 V
